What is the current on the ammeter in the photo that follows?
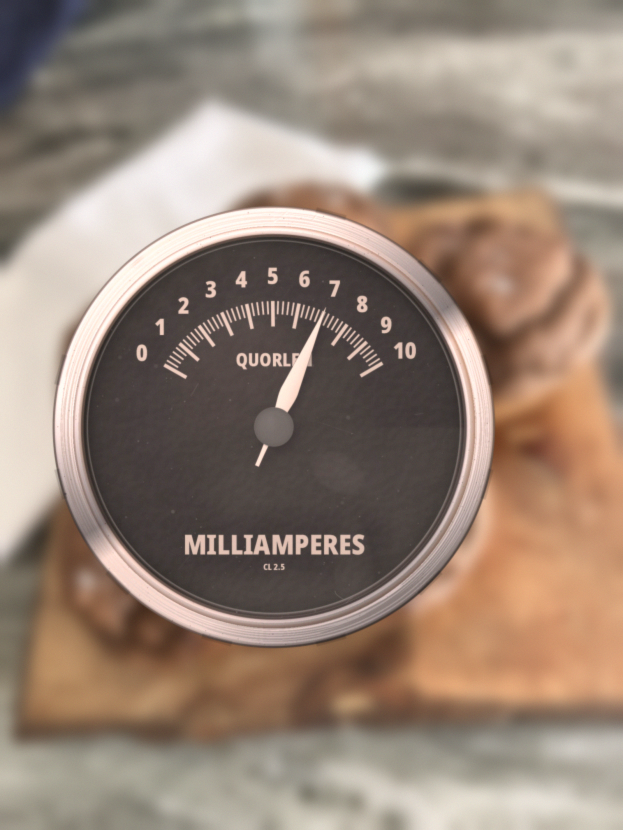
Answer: 7 mA
